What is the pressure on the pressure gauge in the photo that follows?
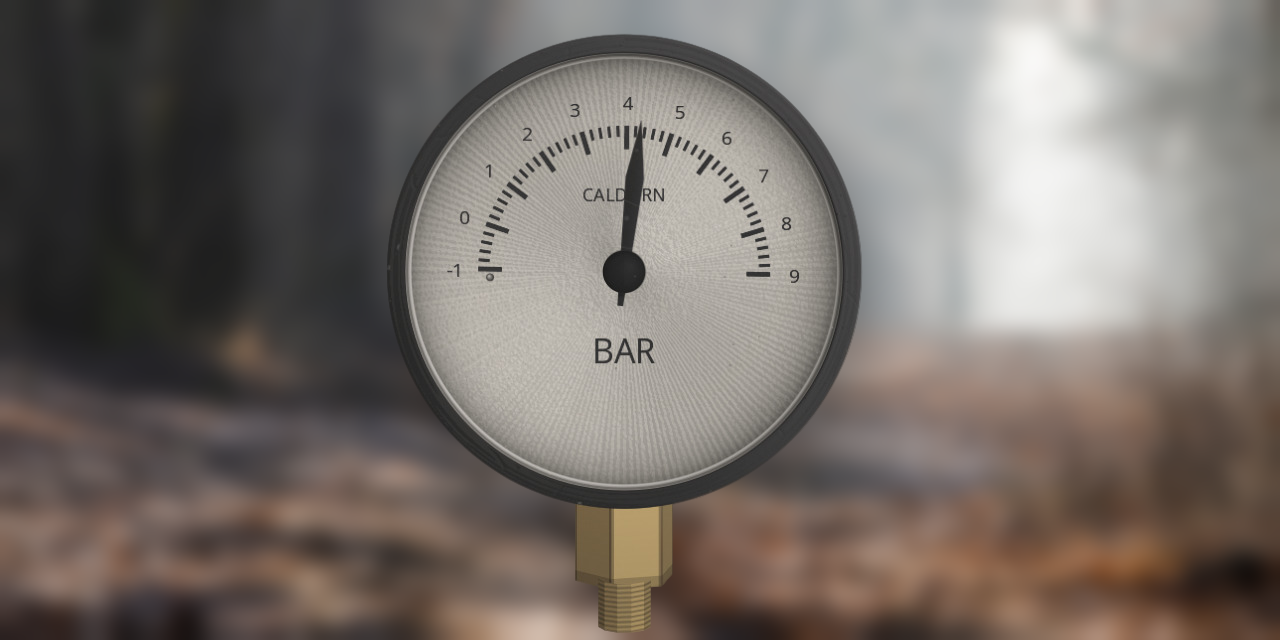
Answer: 4.3 bar
